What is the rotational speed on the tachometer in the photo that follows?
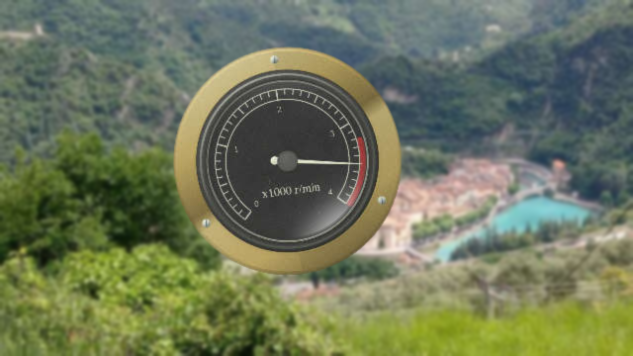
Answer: 3500 rpm
